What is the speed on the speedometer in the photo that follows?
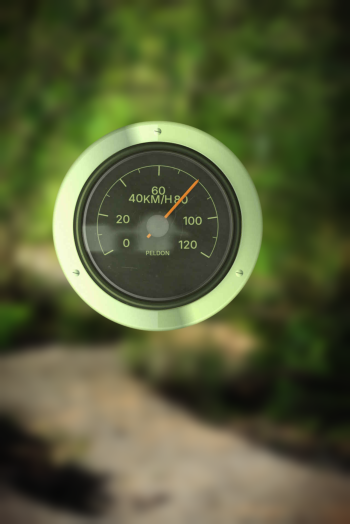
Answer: 80 km/h
